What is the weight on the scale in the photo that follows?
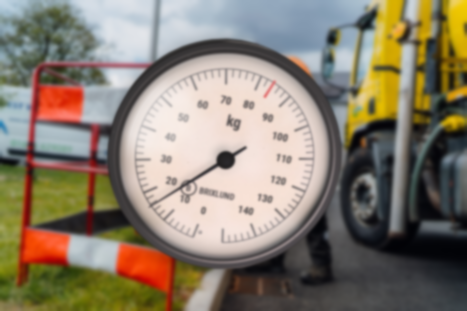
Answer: 16 kg
